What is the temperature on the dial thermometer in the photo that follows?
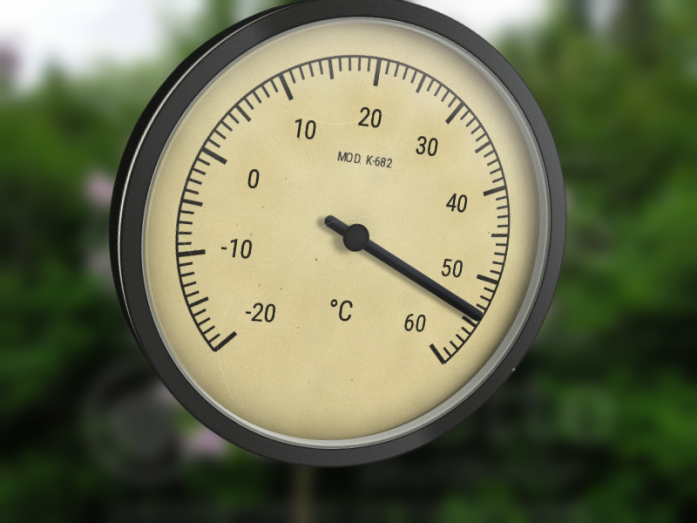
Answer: 54 °C
